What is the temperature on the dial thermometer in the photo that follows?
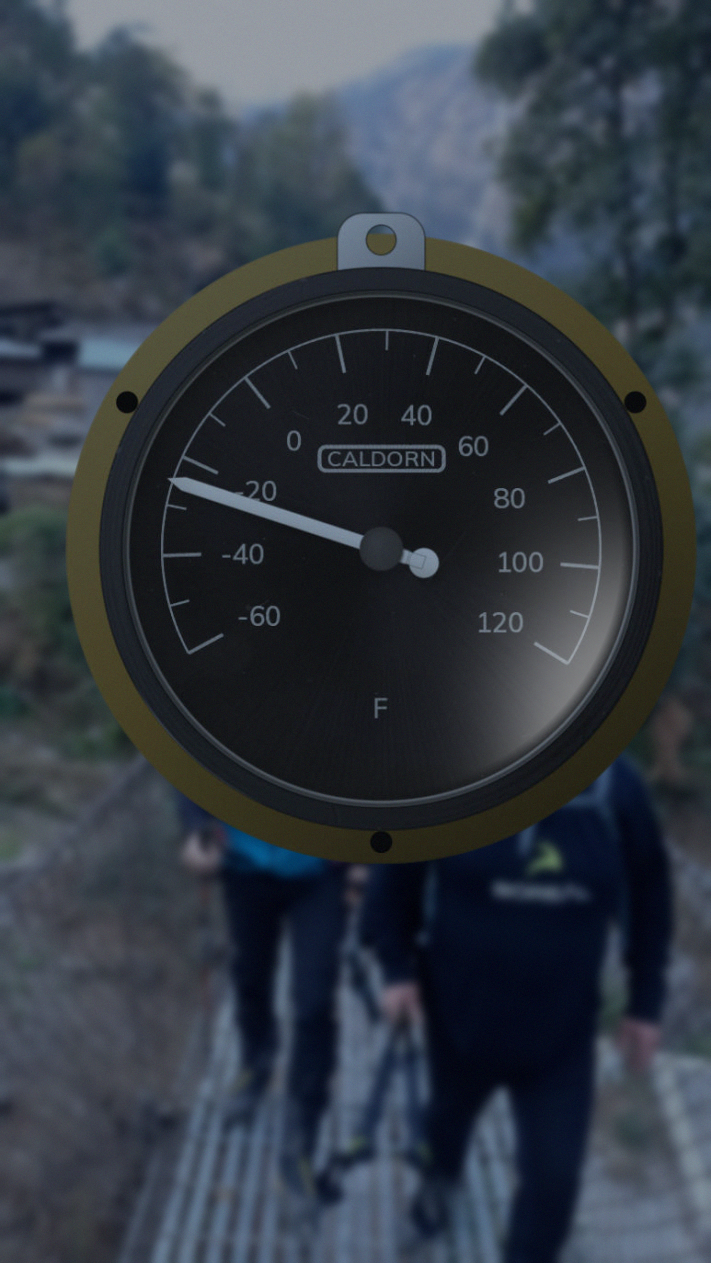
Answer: -25 °F
